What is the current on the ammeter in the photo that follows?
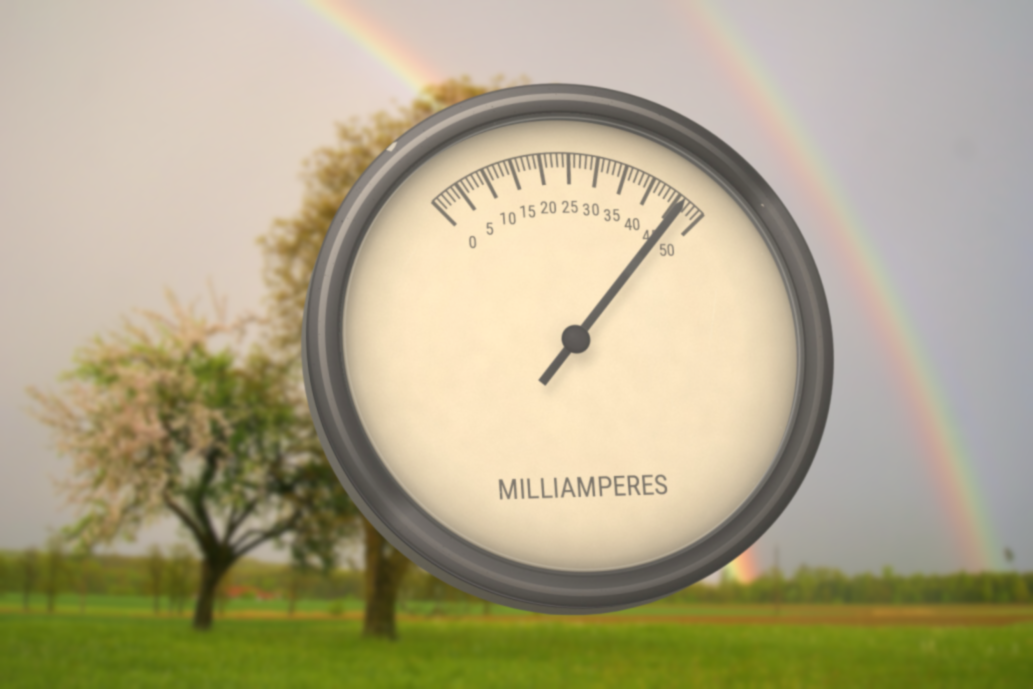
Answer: 46 mA
